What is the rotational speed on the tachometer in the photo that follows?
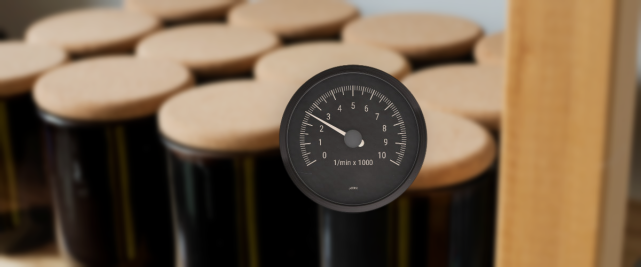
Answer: 2500 rpm
